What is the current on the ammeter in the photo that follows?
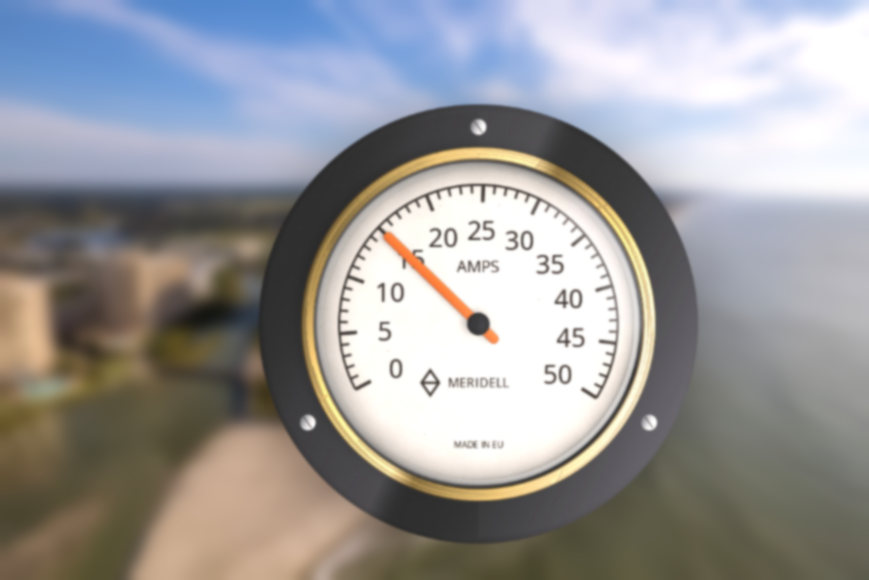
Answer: 15 A
